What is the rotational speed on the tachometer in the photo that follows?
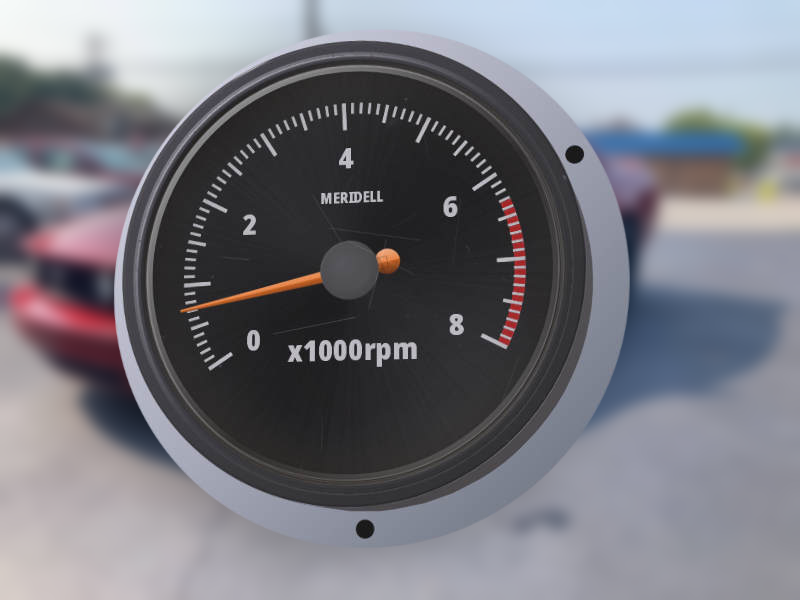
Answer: 700 rpm
